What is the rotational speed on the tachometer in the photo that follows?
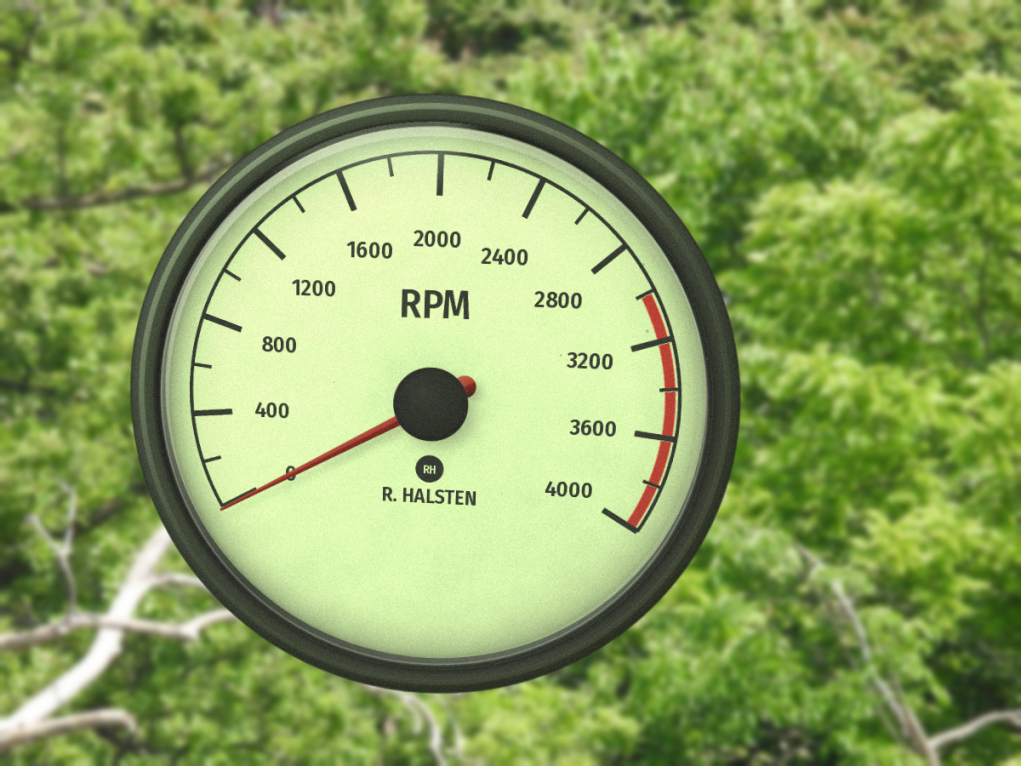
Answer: 0 rpm
